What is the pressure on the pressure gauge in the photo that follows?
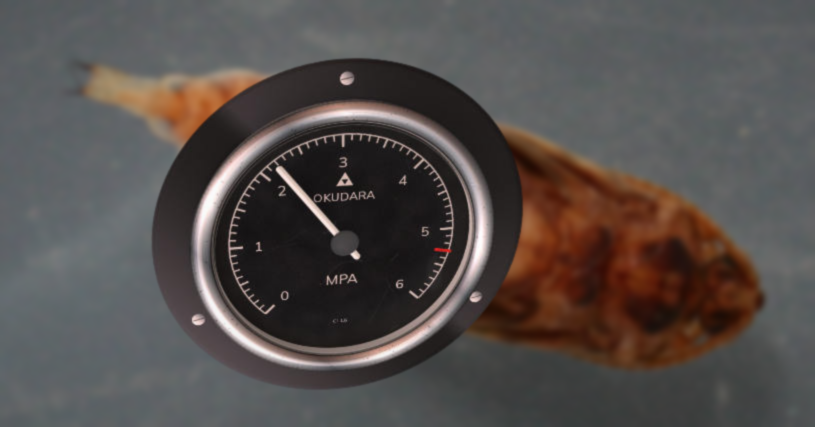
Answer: 2.2 MPa
